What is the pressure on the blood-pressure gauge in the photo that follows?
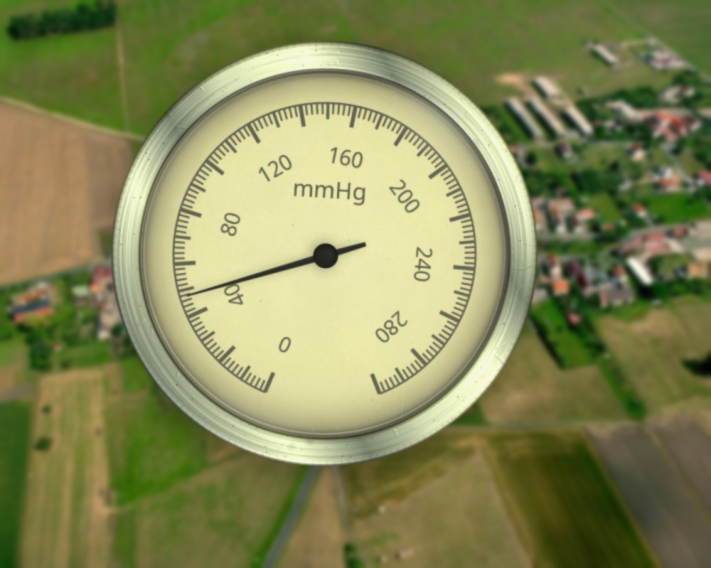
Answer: 48 mmHg
